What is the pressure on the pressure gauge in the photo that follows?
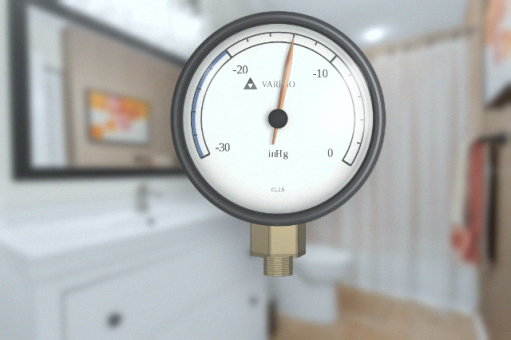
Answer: -14 inHg
